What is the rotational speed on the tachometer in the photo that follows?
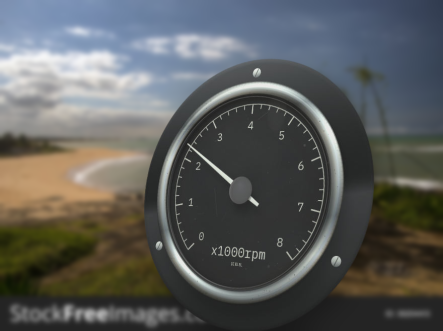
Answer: 2300 rpm
